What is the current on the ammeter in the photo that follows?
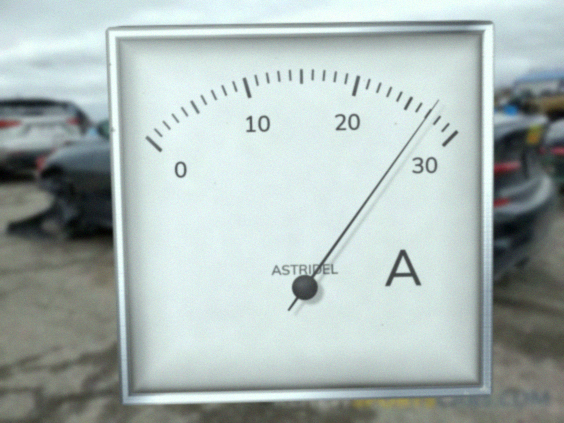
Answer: 27 A
